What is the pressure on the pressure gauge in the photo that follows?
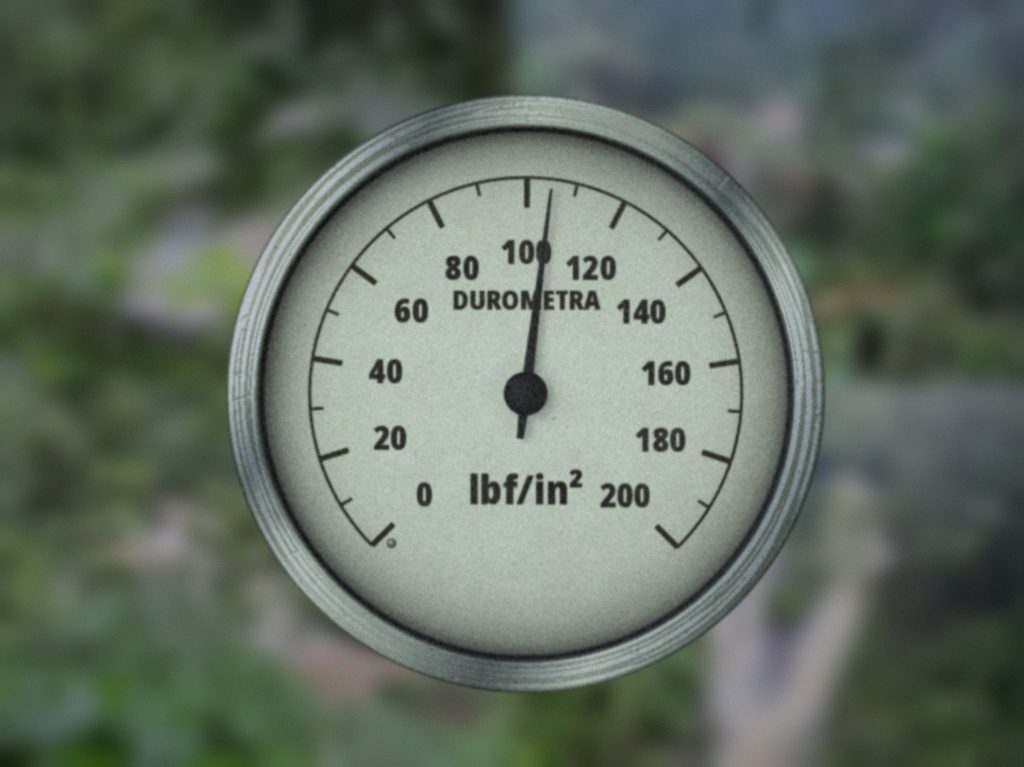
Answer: 105 psi
